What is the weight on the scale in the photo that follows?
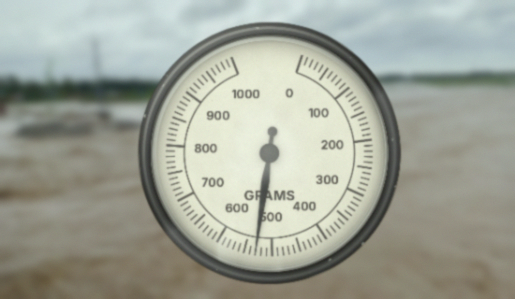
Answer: 530 g
